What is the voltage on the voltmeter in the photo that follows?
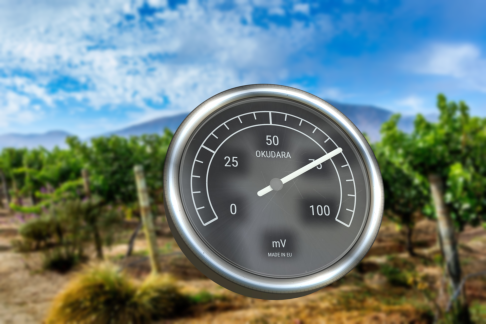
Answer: 75 mV
